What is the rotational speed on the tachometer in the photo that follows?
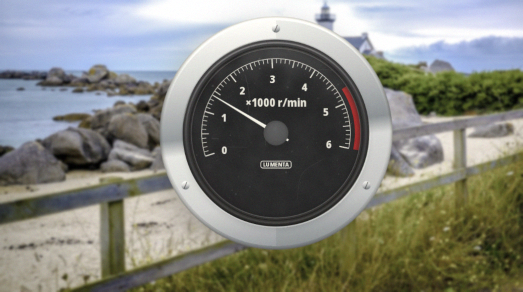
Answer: 1400 rpm
